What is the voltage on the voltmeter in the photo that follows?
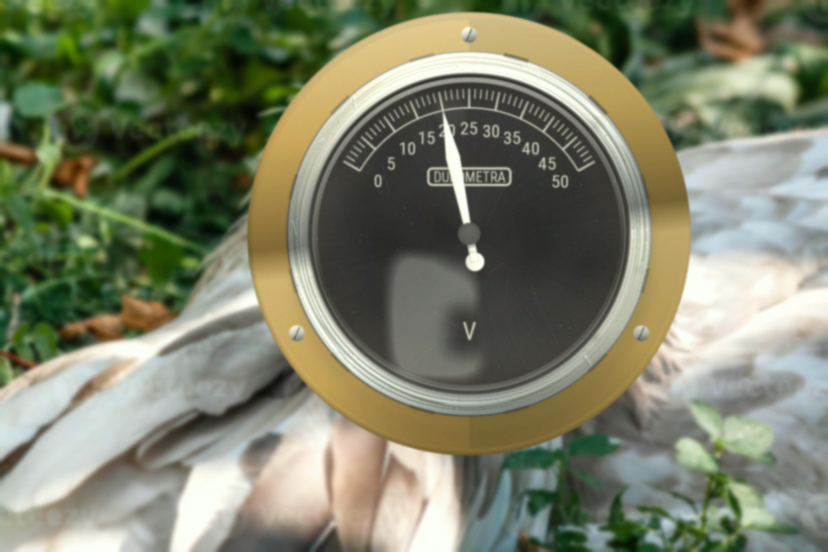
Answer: 20 V
